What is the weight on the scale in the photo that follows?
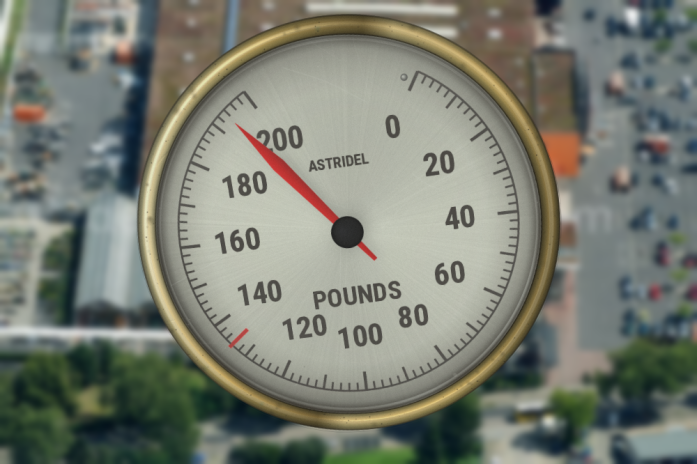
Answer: 194 lb
